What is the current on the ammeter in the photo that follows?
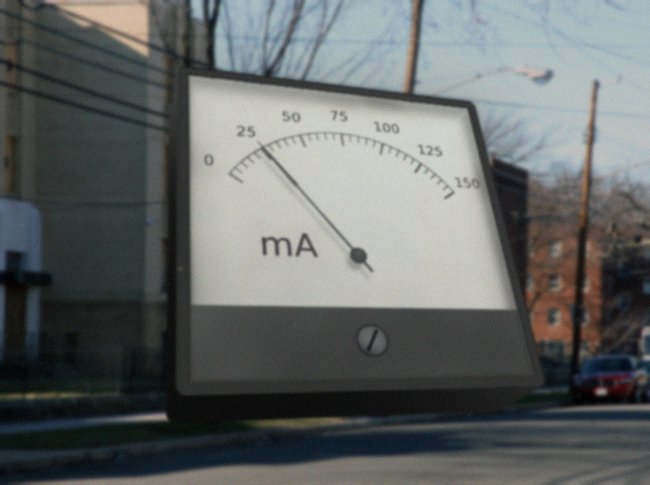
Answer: 25 mA
